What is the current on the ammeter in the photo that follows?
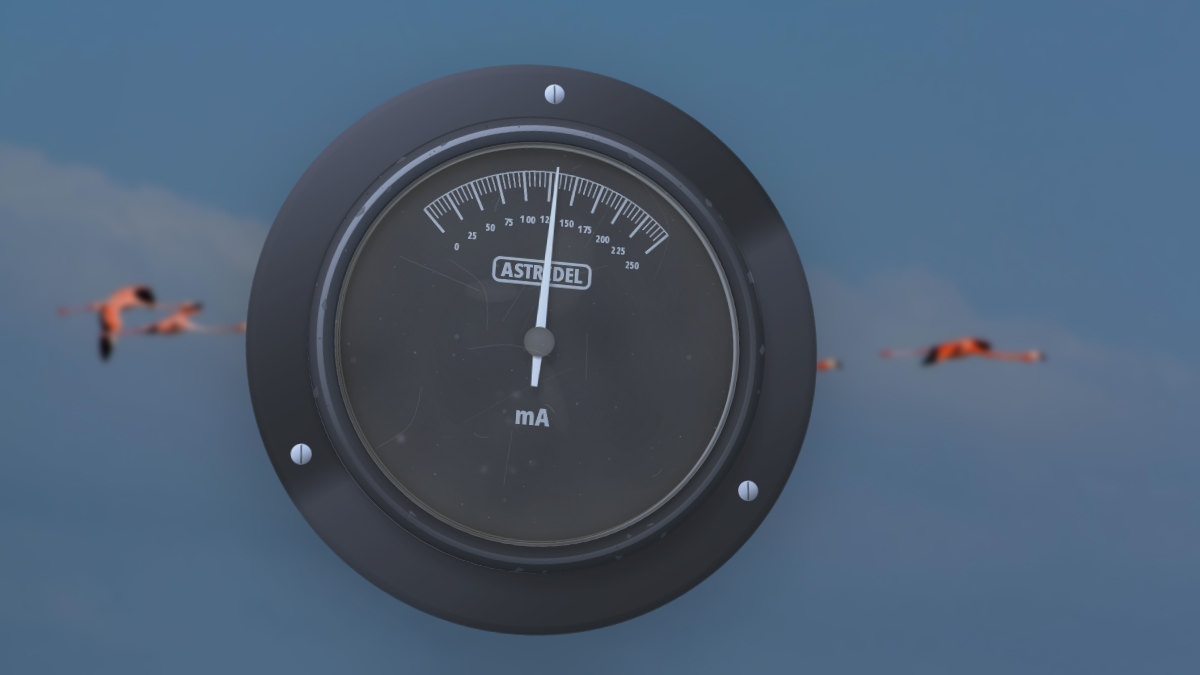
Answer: 130 mA
